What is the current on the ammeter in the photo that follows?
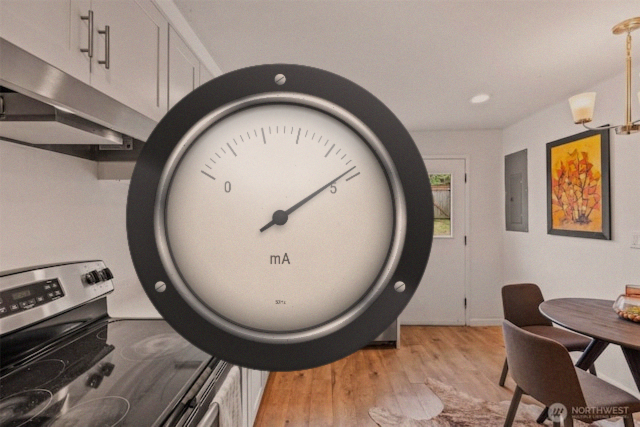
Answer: 4.8 mA
